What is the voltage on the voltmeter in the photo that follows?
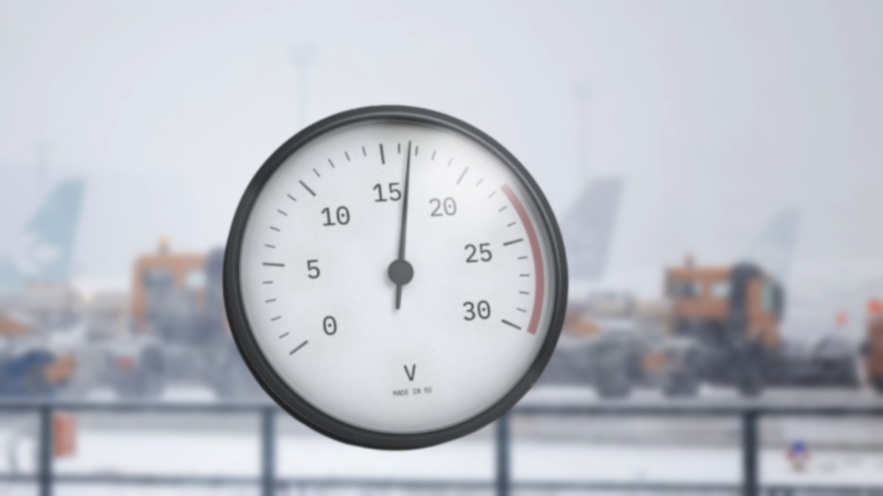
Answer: 16.5 V
